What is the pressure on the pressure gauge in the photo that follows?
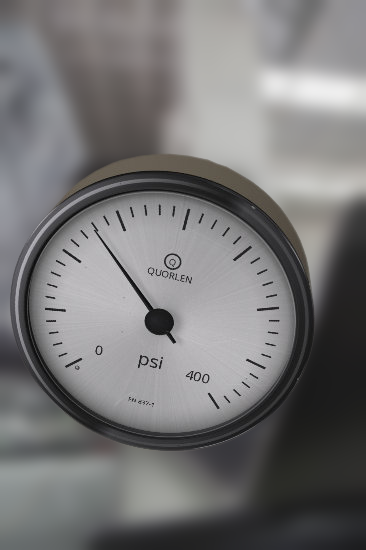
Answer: 130 psi
